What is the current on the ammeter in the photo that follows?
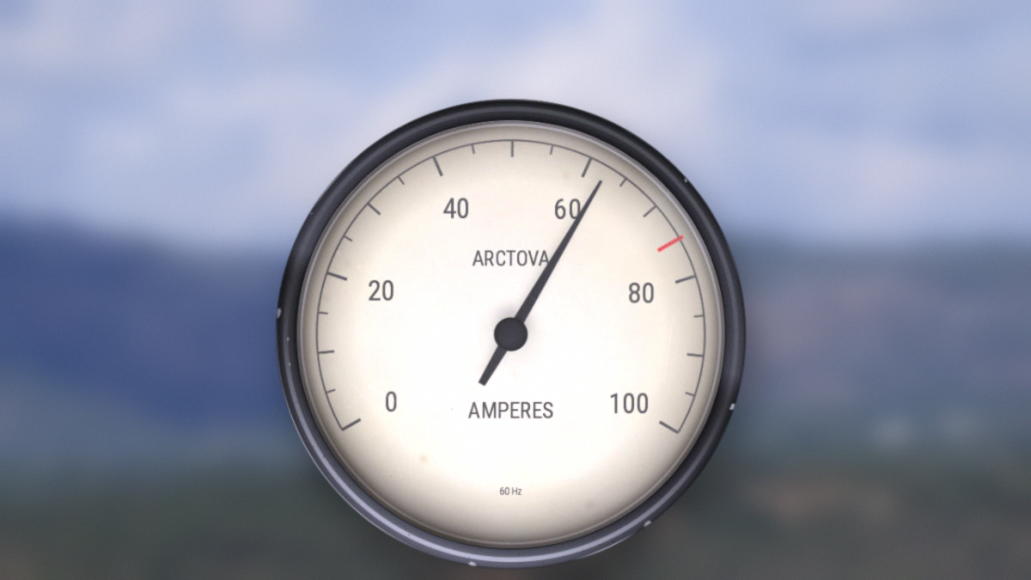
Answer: 62.5 A
